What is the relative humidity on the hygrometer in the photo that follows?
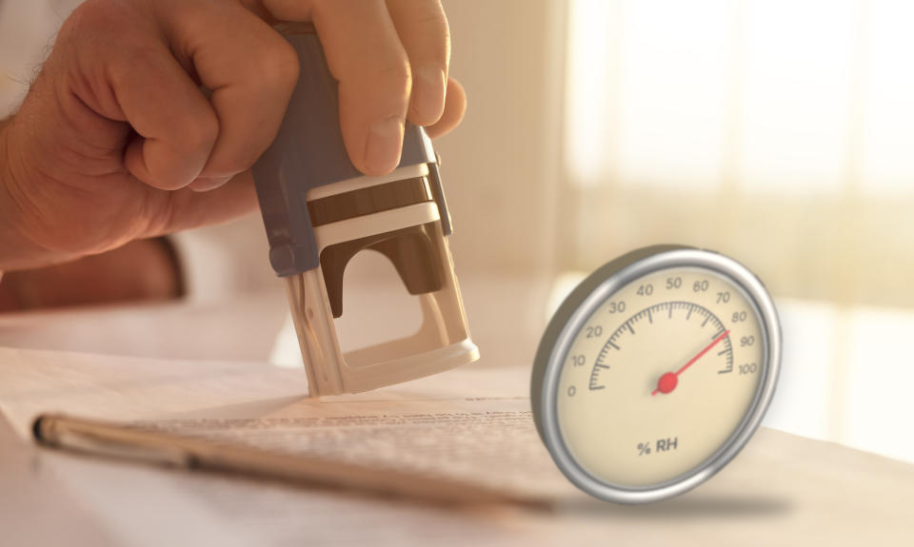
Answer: 80 %
